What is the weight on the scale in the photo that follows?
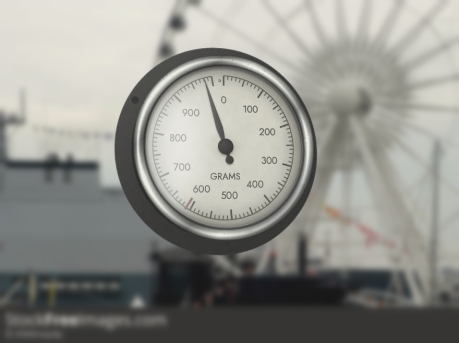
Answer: 980 g
